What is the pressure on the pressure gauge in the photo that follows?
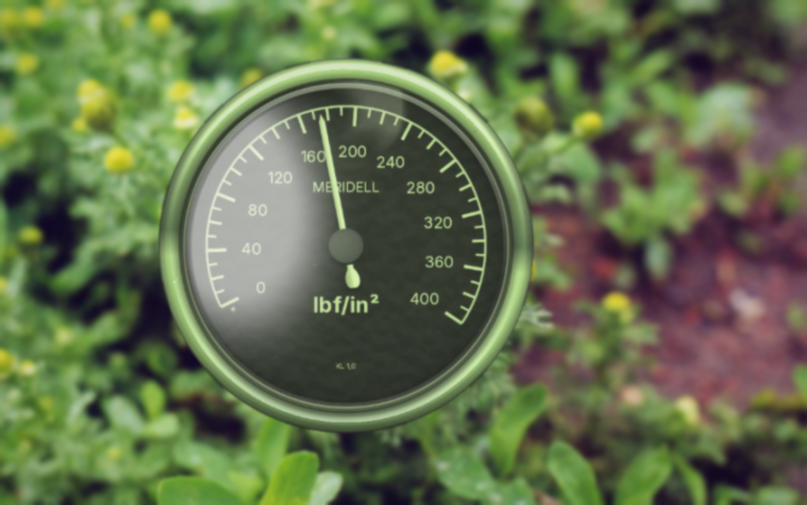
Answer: 175 psi
